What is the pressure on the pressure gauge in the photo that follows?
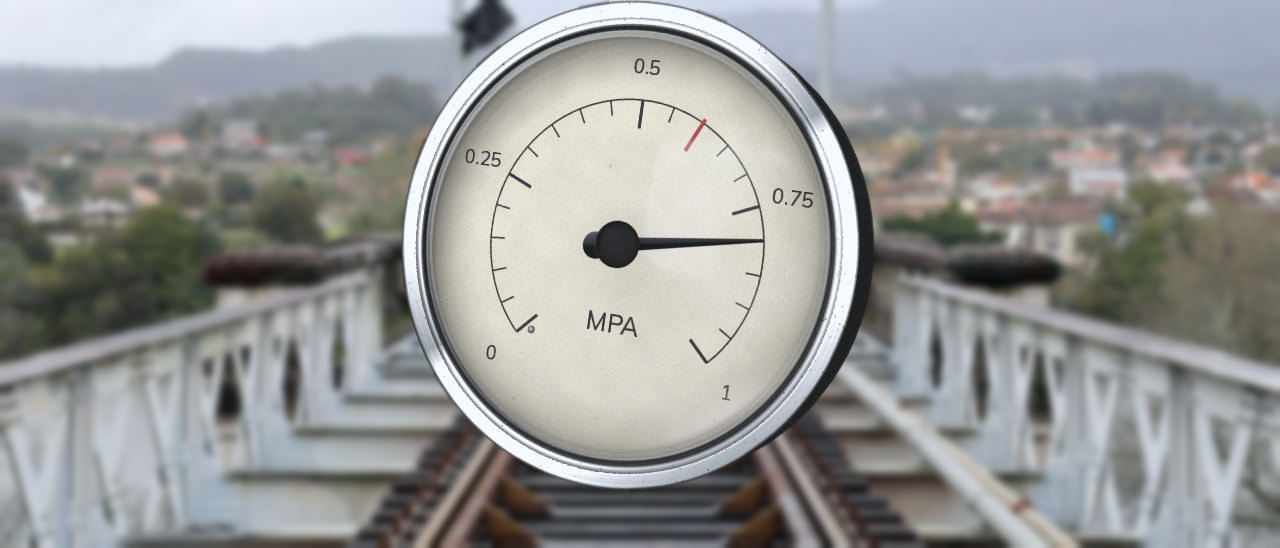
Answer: 0.8 MPa
